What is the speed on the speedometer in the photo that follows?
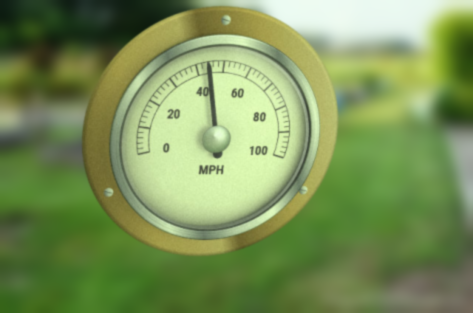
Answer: 44 mph
